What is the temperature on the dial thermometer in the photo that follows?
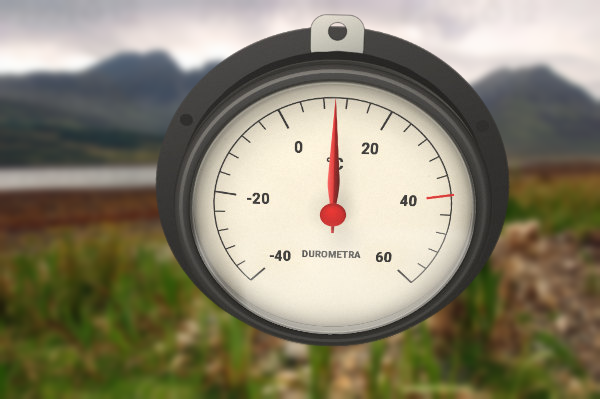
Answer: 10 °C
